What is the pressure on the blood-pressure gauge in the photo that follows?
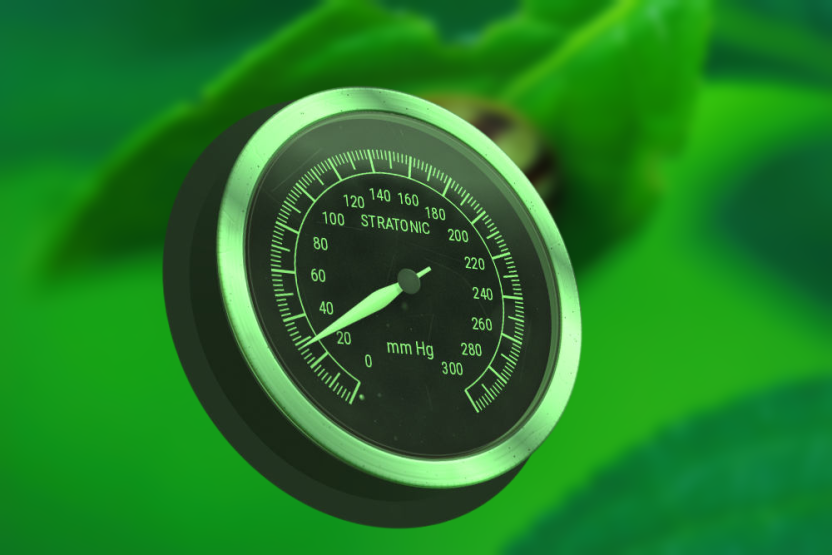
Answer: 28 mmHg
